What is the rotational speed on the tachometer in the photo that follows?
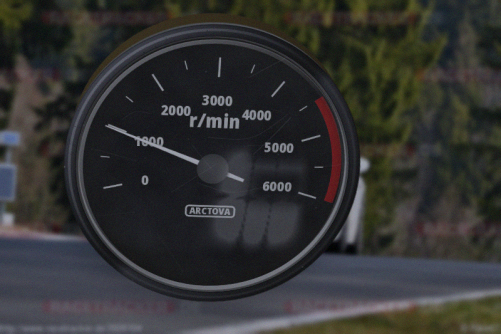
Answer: 1000 rpm
